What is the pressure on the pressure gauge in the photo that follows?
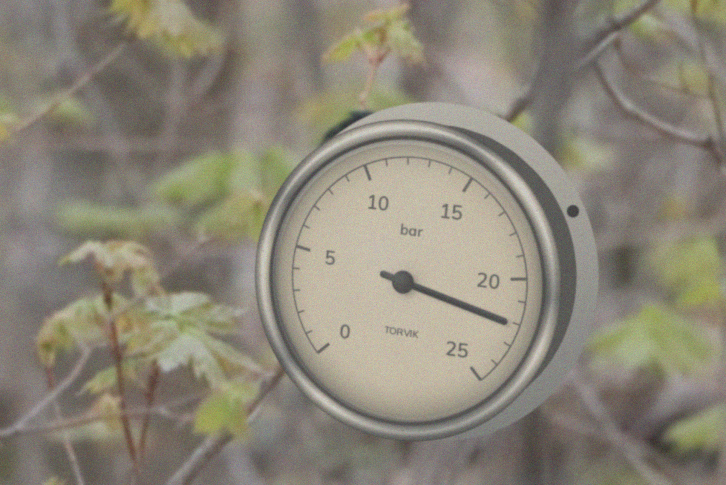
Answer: 22 bar
